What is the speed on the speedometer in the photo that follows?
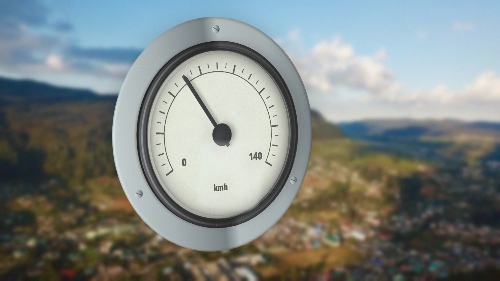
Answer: 50 km/h
